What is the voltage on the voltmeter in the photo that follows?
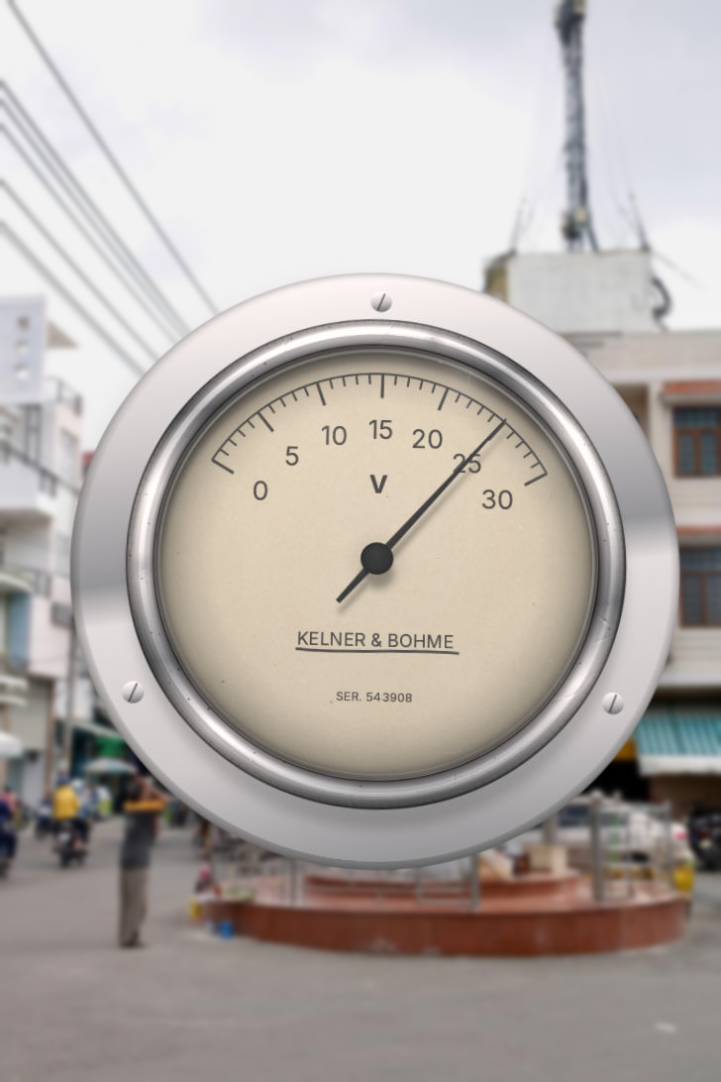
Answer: 25 V
